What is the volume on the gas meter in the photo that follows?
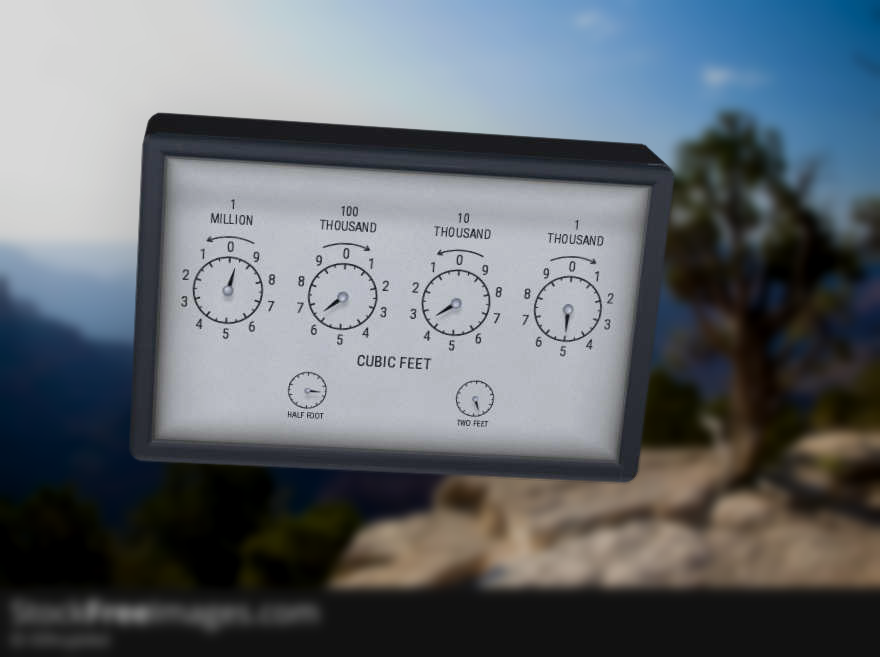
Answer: 963500 ft³
